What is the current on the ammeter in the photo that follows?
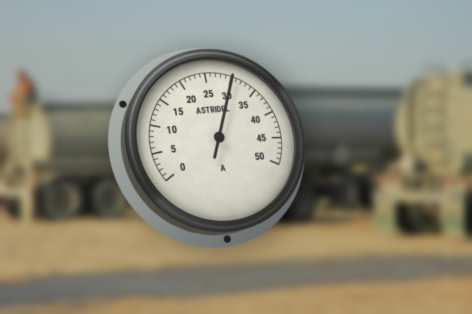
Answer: 30 A
